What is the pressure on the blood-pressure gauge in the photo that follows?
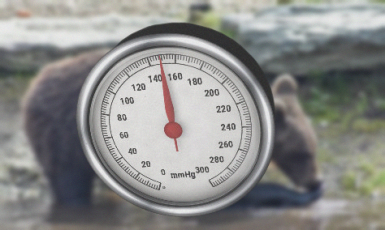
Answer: 150 mmHg
